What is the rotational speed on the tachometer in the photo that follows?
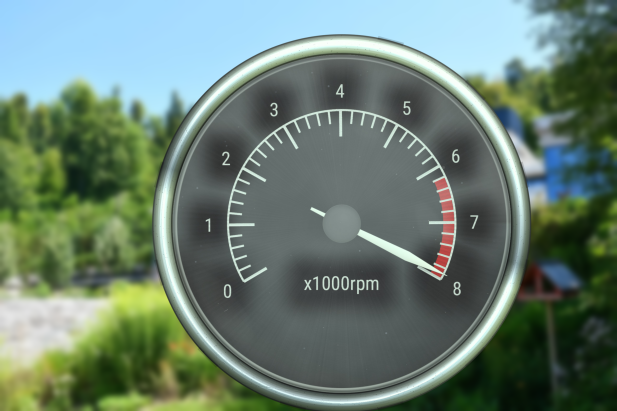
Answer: 7900 rpm
